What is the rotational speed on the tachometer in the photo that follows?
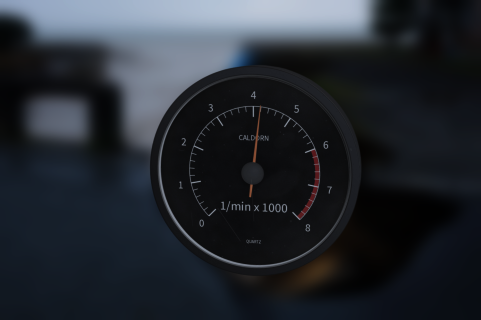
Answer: 4200 rpm
